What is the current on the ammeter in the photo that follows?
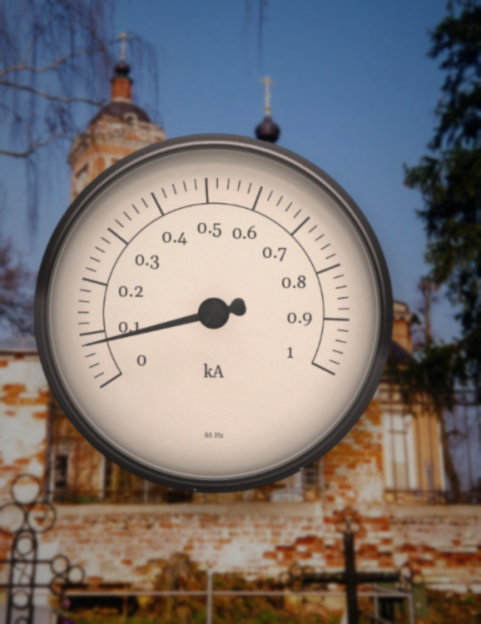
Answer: 0.08 kA
